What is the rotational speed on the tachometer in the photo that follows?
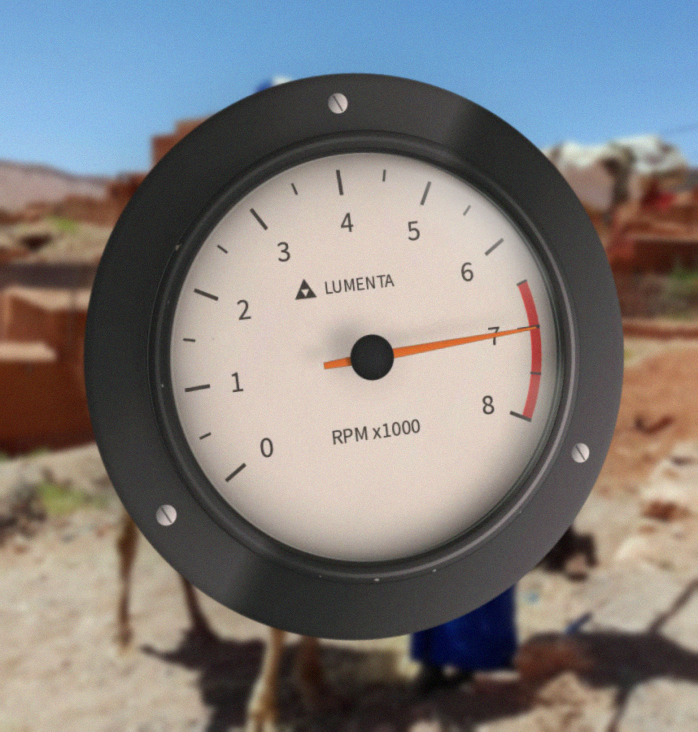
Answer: 7000 rpm
